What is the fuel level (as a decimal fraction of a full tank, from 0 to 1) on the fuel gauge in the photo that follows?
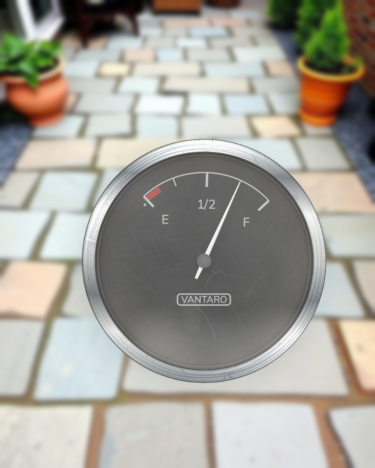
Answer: 0.75
